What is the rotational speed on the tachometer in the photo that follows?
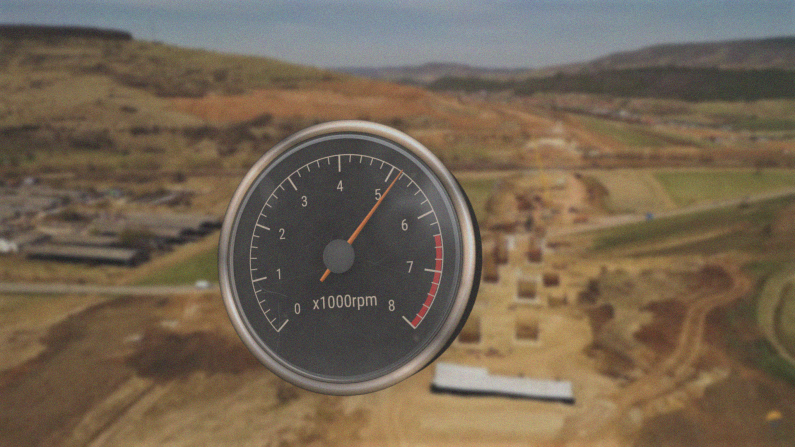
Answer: 5200 rpm
